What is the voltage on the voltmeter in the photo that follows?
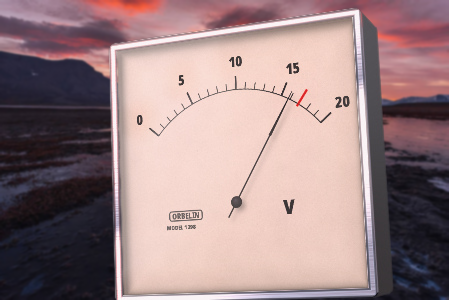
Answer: 16 V
